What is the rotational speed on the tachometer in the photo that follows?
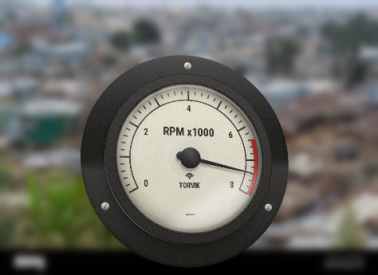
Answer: 7400 rpm
